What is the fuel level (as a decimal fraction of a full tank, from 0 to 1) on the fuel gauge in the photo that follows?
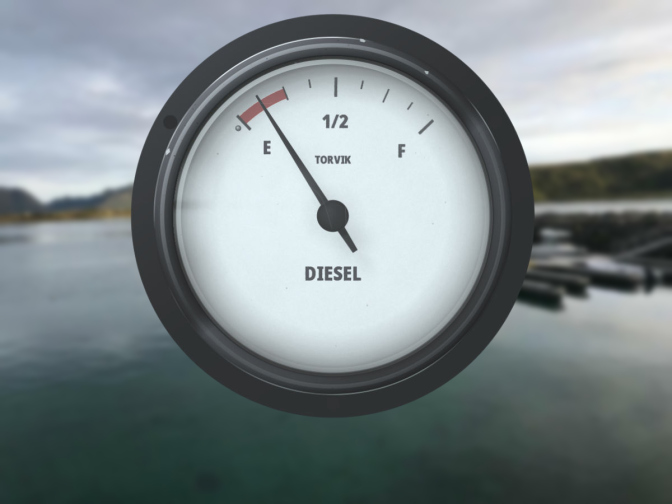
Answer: 0.125
